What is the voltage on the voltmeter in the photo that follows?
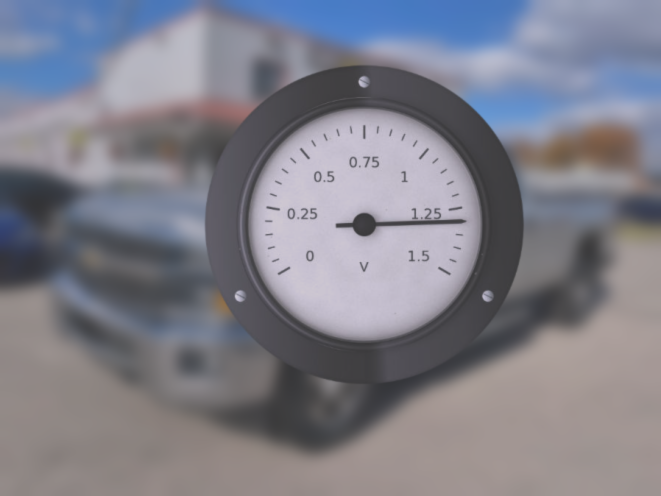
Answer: 1.3 V
